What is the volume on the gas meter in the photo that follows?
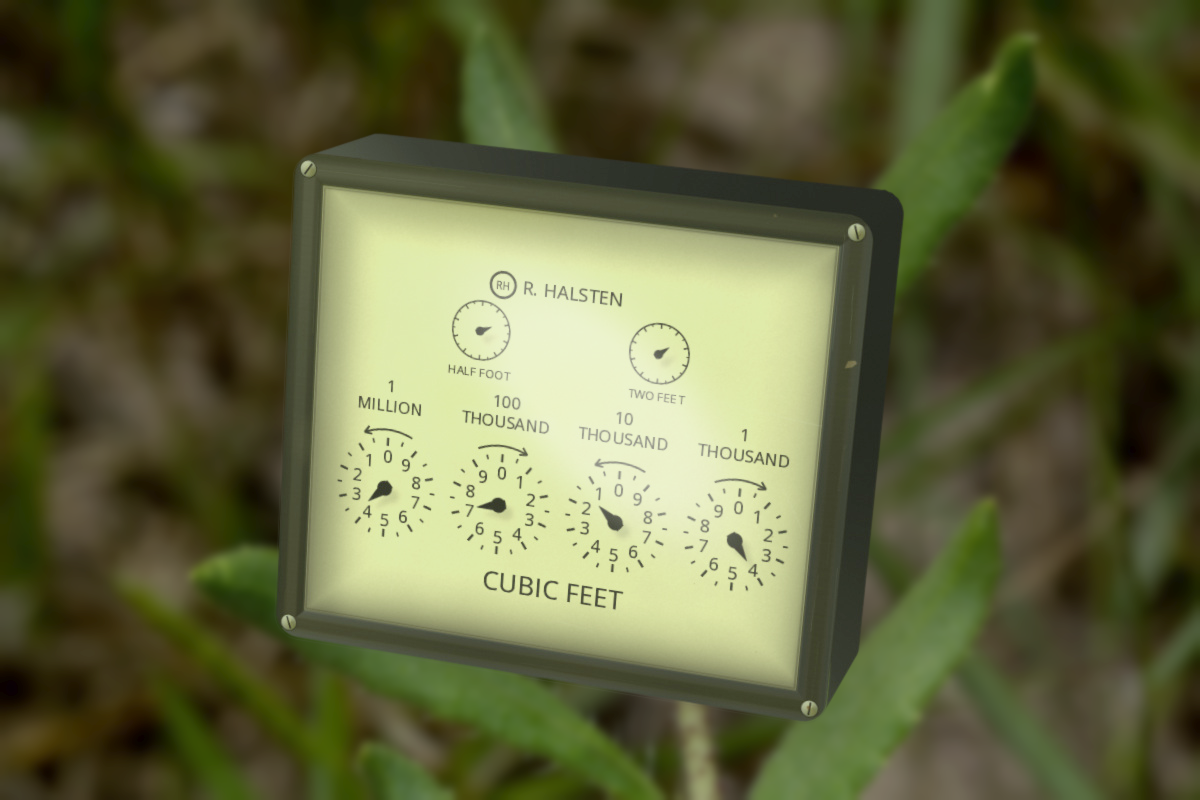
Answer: 371400 ft³
